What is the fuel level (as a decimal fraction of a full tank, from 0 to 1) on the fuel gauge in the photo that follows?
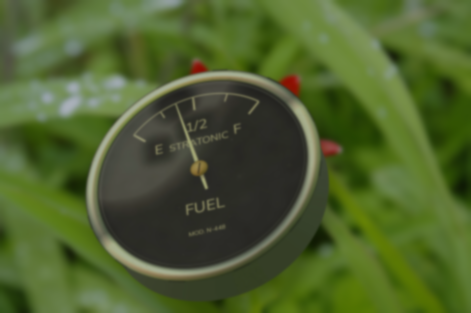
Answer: 0.375
